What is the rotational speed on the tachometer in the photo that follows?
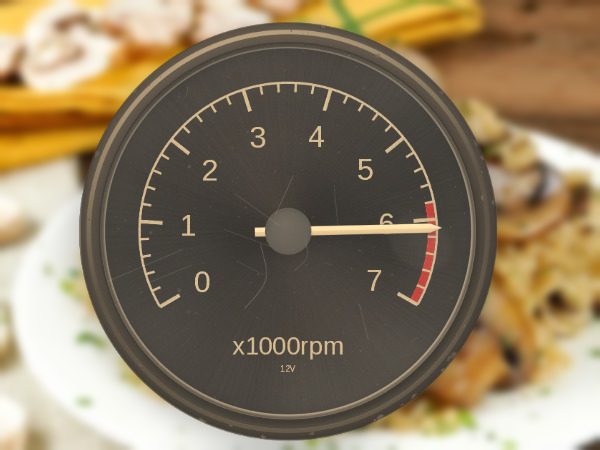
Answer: 6100 rpm
